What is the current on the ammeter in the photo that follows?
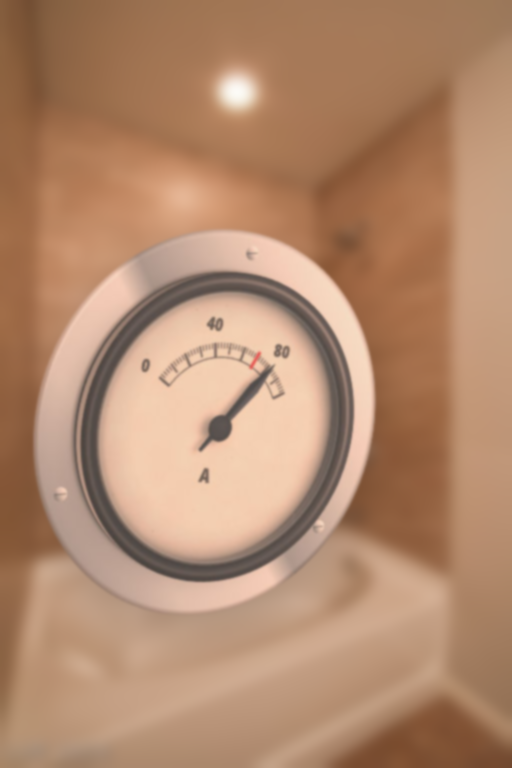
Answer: 80 A
